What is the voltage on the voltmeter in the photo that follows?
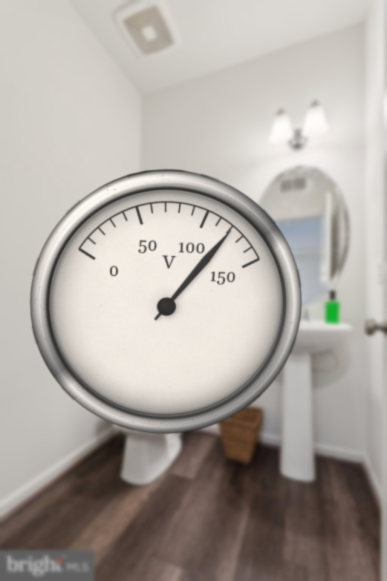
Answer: 120 V
